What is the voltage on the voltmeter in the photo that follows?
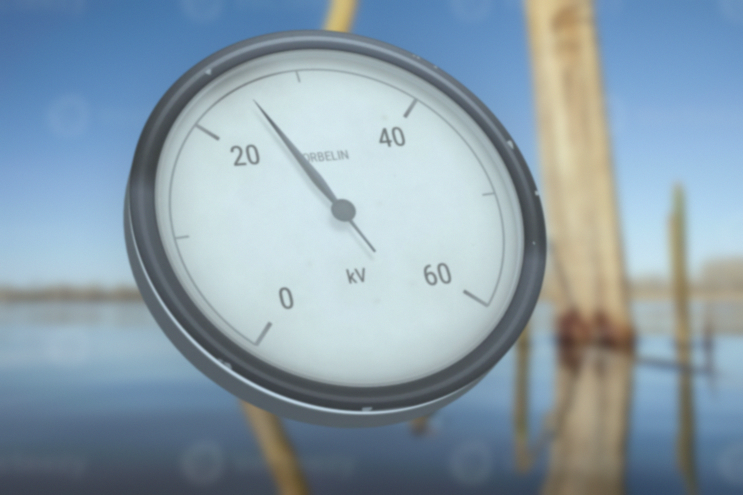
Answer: 25 kV
